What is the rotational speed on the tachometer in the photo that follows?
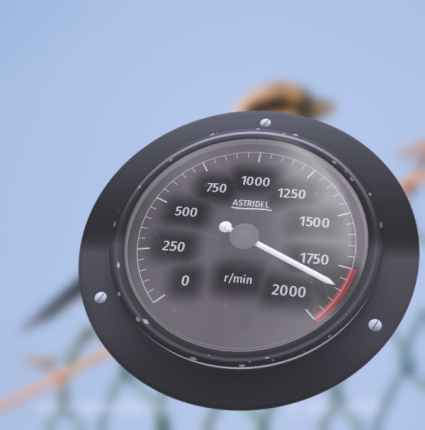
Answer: 1850 rpm
